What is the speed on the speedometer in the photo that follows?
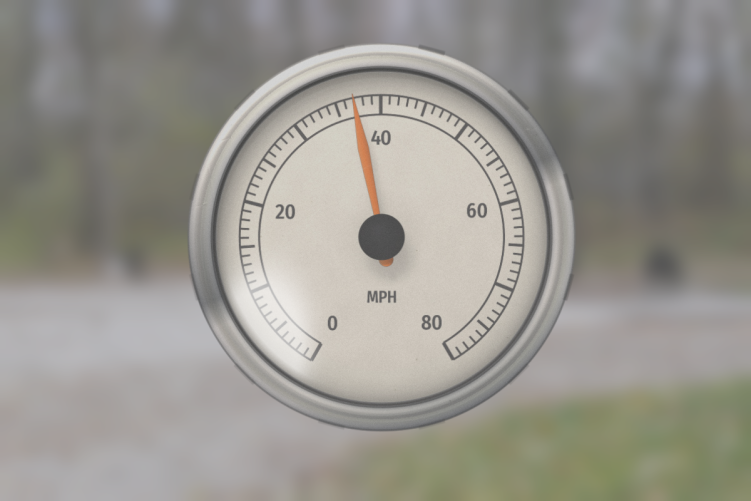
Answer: 37 mph
